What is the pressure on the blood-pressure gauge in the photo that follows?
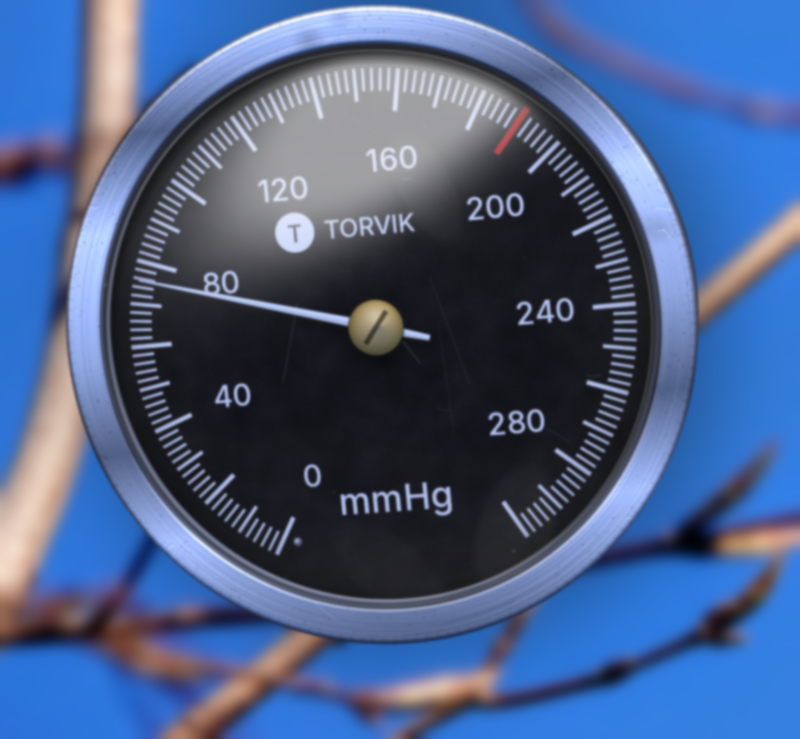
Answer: 76 mmHg
